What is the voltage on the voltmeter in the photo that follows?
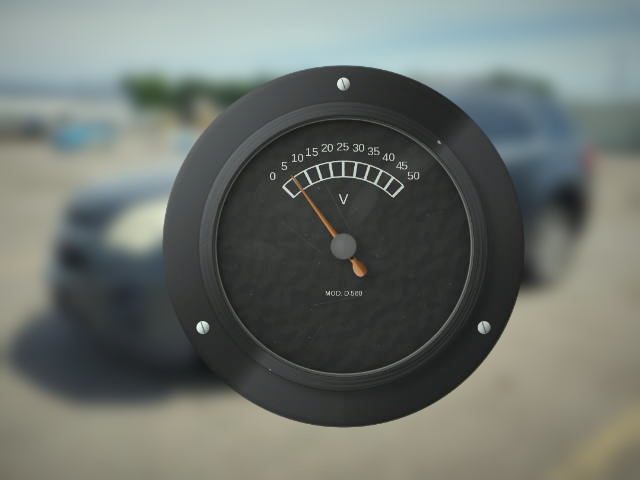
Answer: 5 V
